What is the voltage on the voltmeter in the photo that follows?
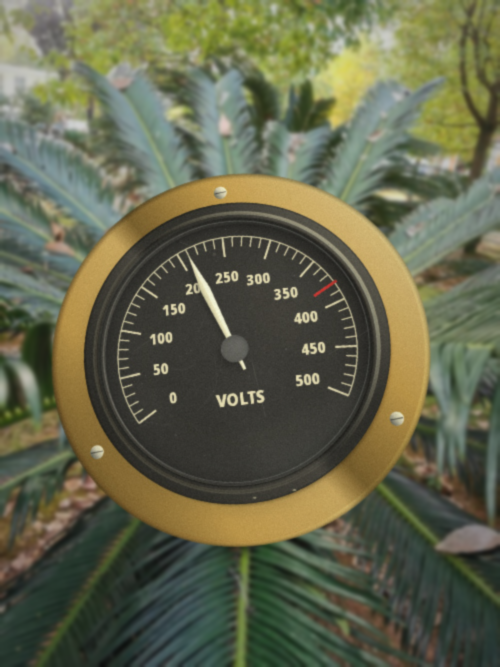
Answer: 210 V
